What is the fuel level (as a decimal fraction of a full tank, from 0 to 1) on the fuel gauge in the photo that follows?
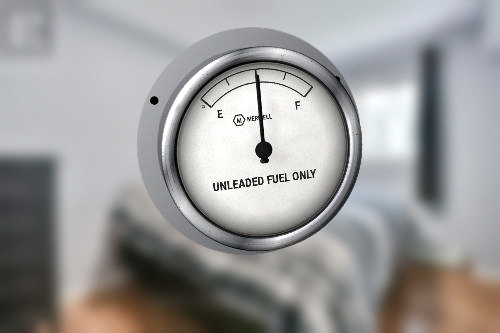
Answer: 0.5
